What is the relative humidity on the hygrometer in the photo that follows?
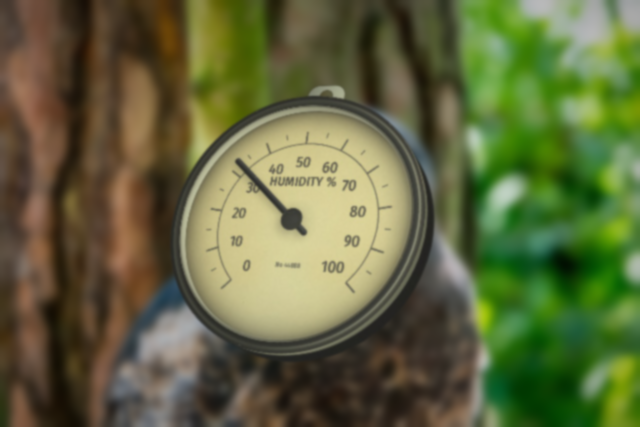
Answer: 32.5 %
